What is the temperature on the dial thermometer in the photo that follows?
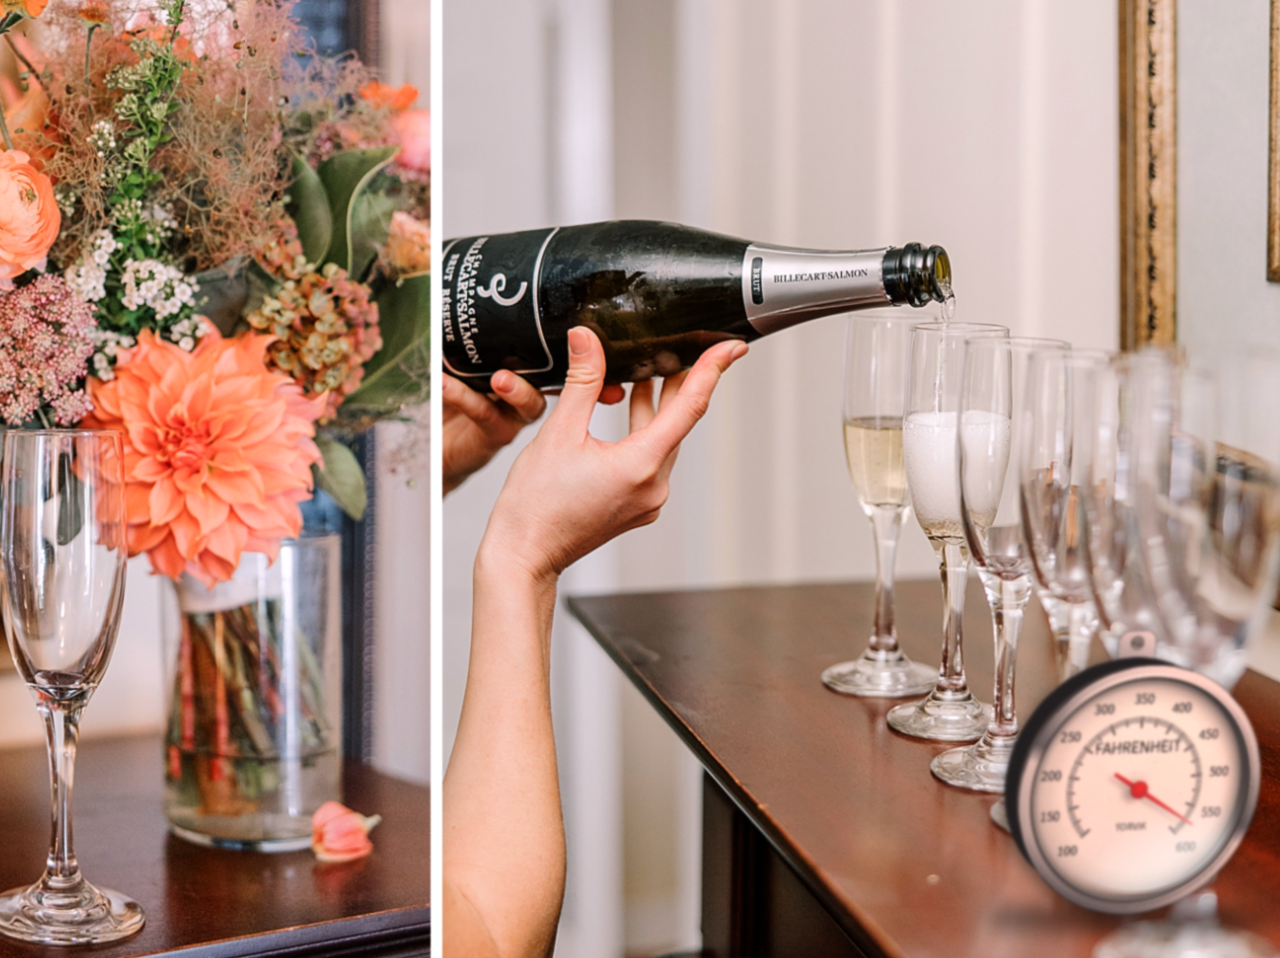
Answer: 575 °F
